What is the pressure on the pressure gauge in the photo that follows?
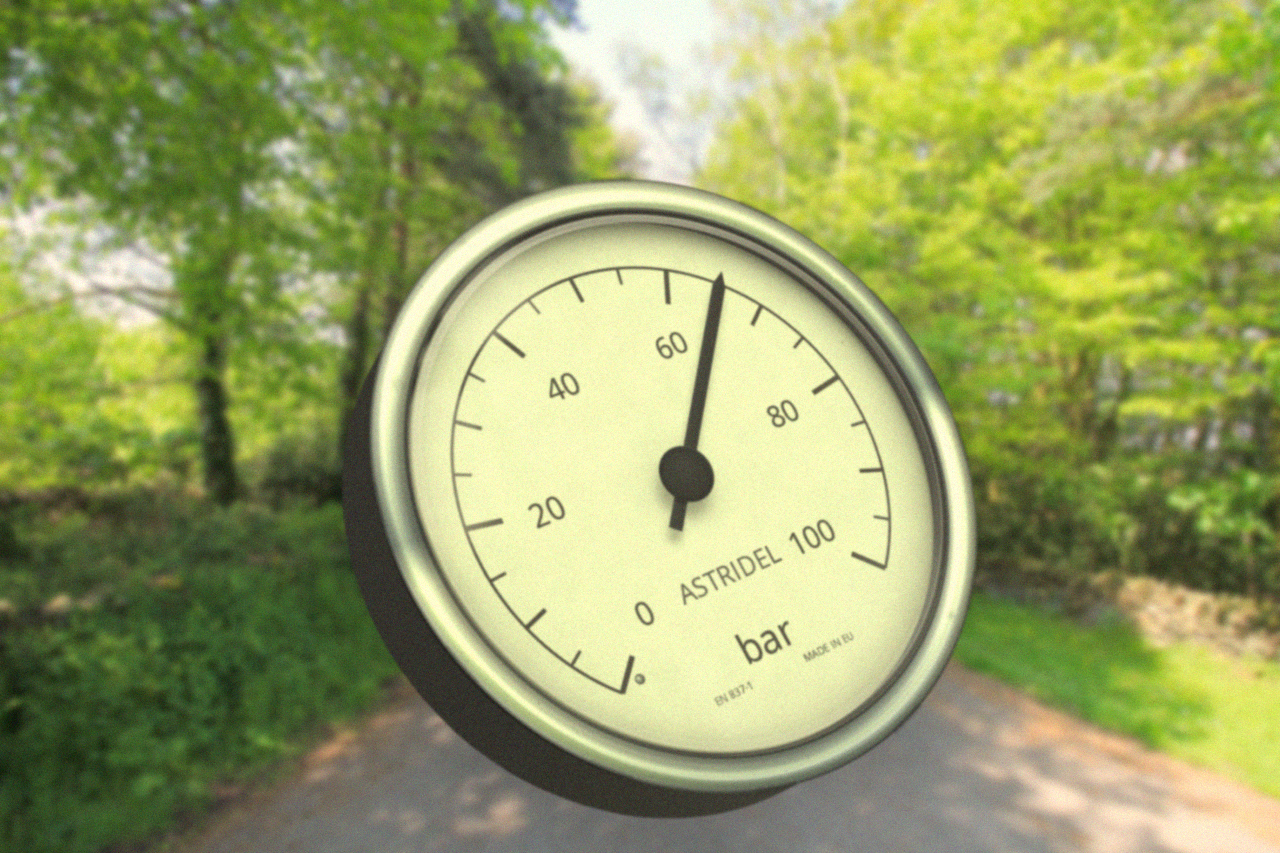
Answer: 65 bar
